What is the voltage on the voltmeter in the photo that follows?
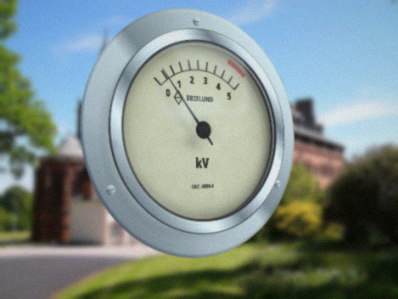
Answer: 0.5 kV
